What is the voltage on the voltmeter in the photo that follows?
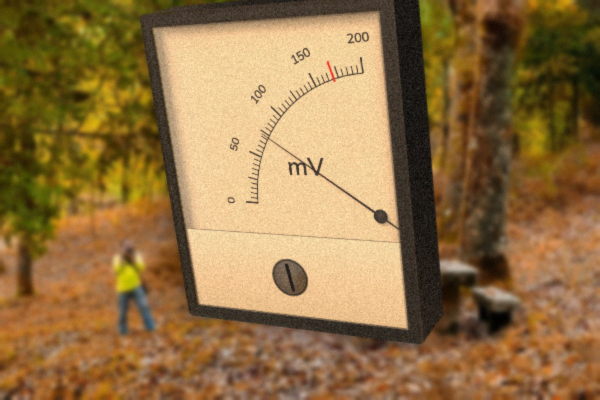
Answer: 75 mV
